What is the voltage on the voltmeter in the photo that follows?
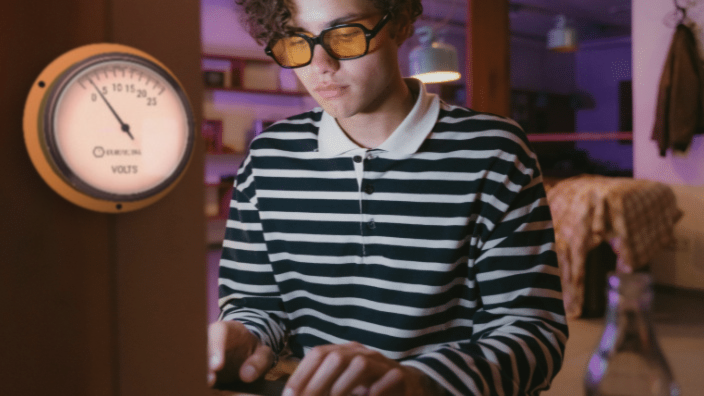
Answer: 2.5 V
